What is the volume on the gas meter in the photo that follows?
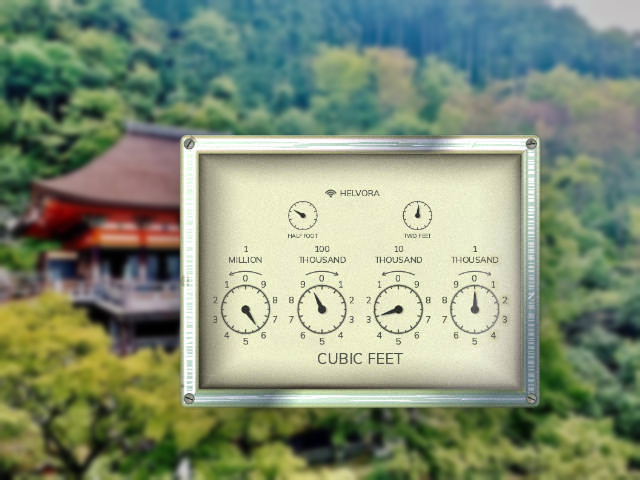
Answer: 593000 ft³
